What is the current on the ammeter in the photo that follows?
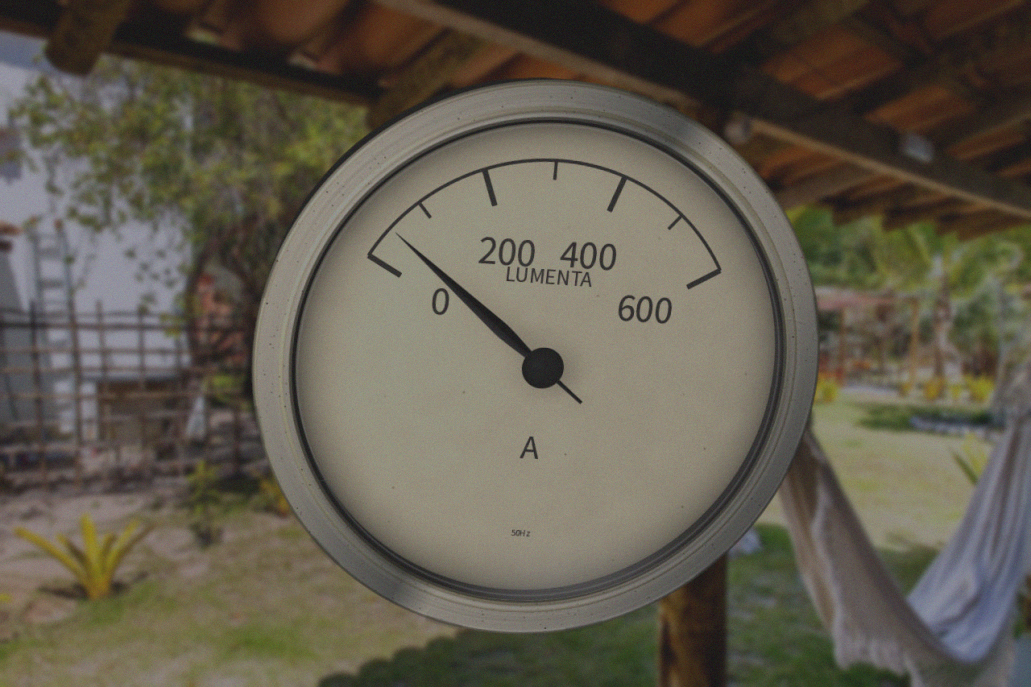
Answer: 50 A
